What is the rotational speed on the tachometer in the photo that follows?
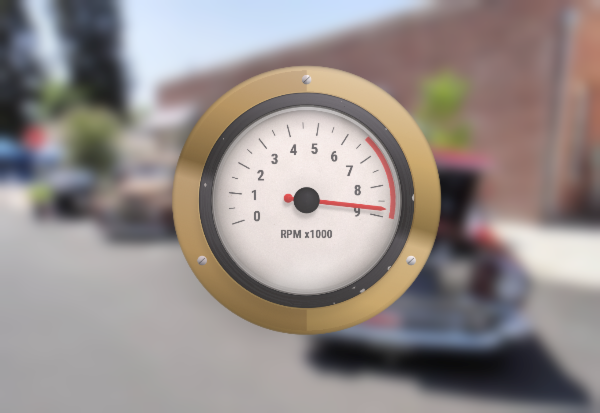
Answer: 8750 rpm
